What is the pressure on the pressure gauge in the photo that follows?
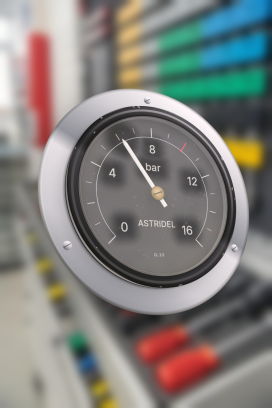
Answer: 6 bar
